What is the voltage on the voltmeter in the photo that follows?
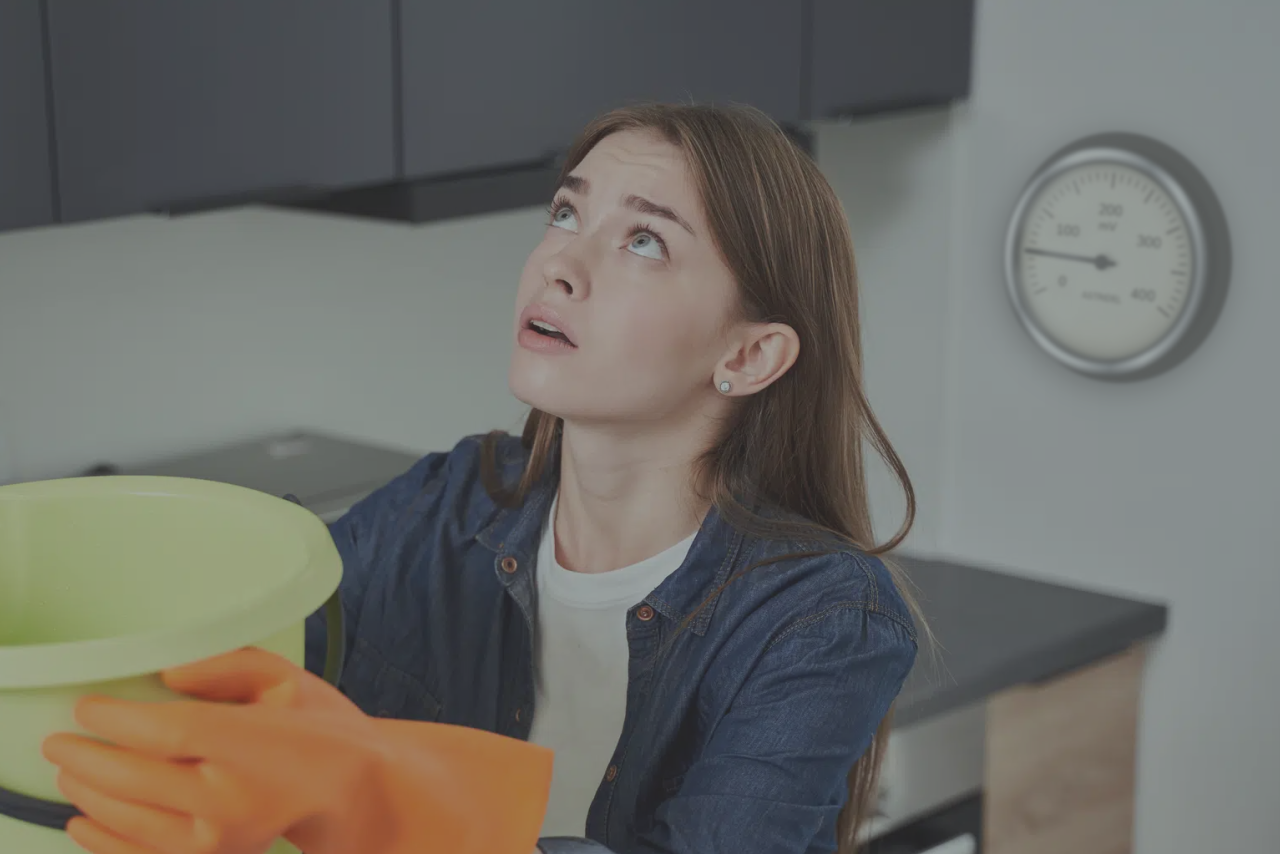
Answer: 50 mV
